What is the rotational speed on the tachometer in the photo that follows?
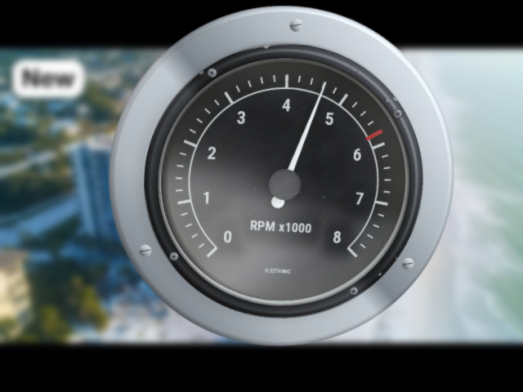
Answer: 4600 rpm
